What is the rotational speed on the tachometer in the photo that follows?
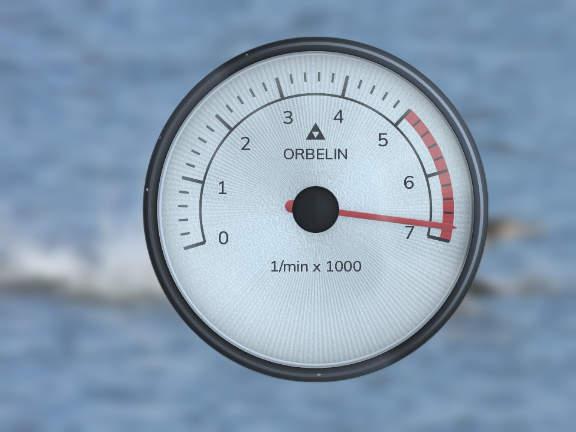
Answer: 6800 rpm
